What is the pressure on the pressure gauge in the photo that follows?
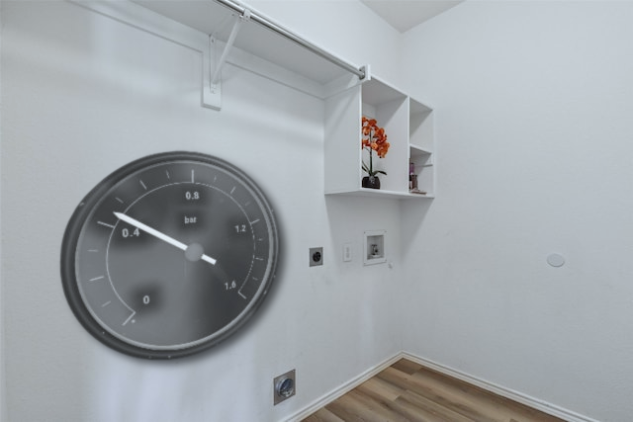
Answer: 0.45 bar
